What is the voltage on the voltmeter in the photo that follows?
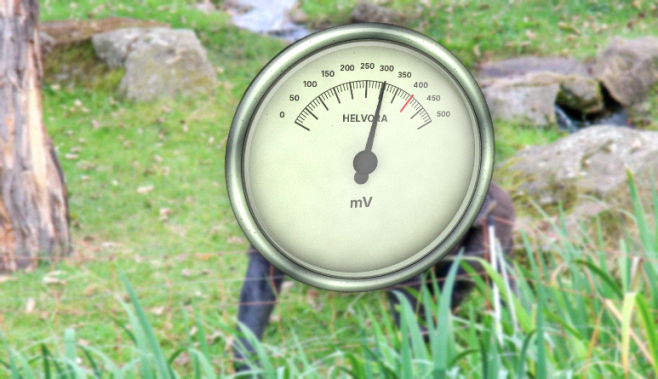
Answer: 300 mV
